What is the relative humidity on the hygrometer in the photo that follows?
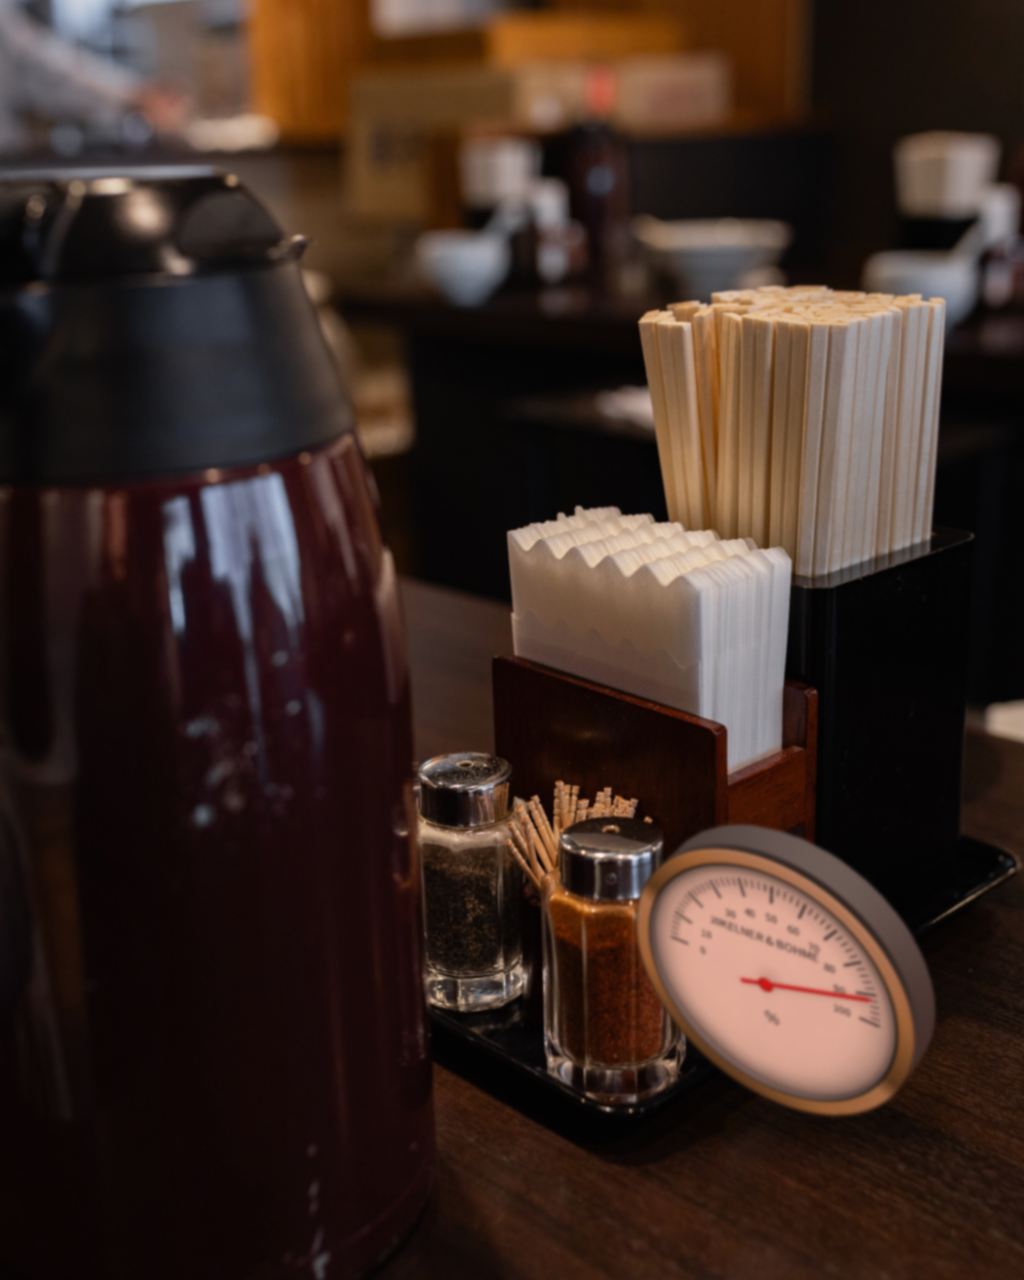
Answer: 90 %
